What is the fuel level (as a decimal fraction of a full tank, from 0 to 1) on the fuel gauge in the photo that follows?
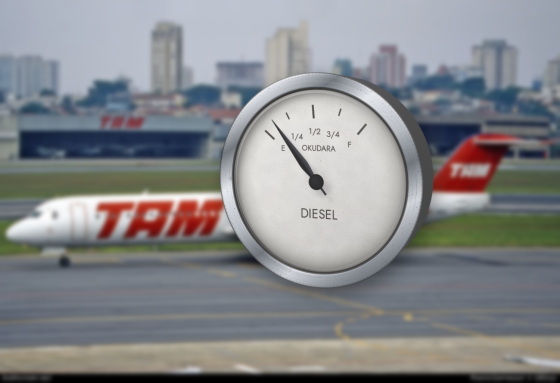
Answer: 0.125
